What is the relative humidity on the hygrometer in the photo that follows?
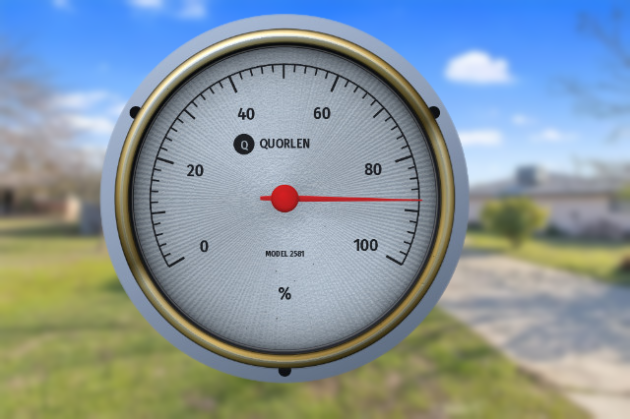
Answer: 88 %
